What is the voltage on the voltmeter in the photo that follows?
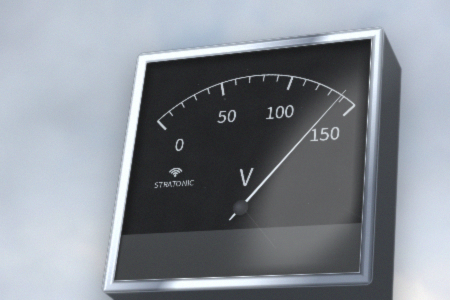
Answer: 140 V
